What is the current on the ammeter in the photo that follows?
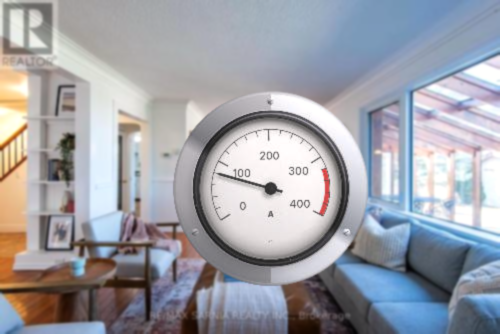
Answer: 80 A
